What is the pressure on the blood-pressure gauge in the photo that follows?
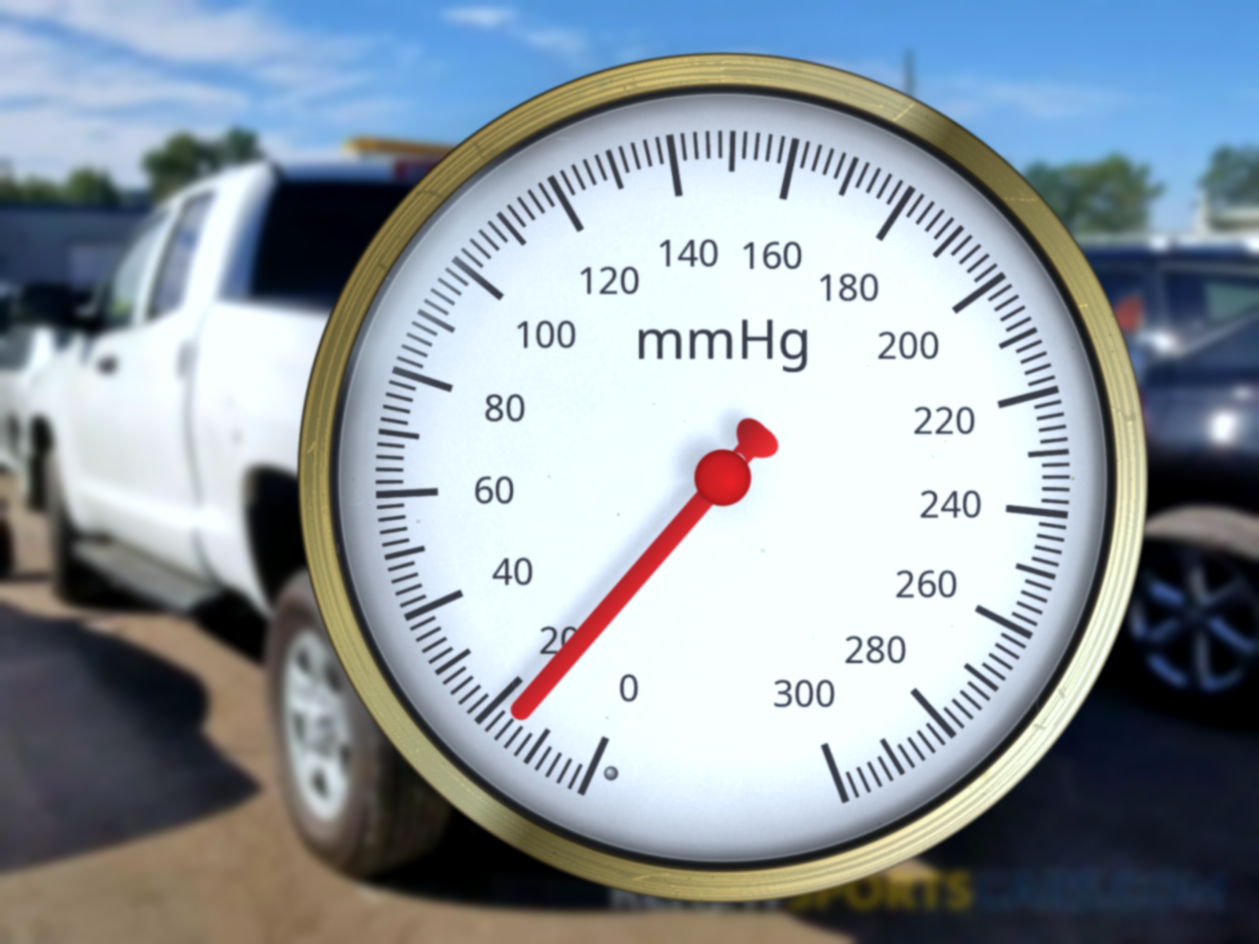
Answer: 16 mmHg
